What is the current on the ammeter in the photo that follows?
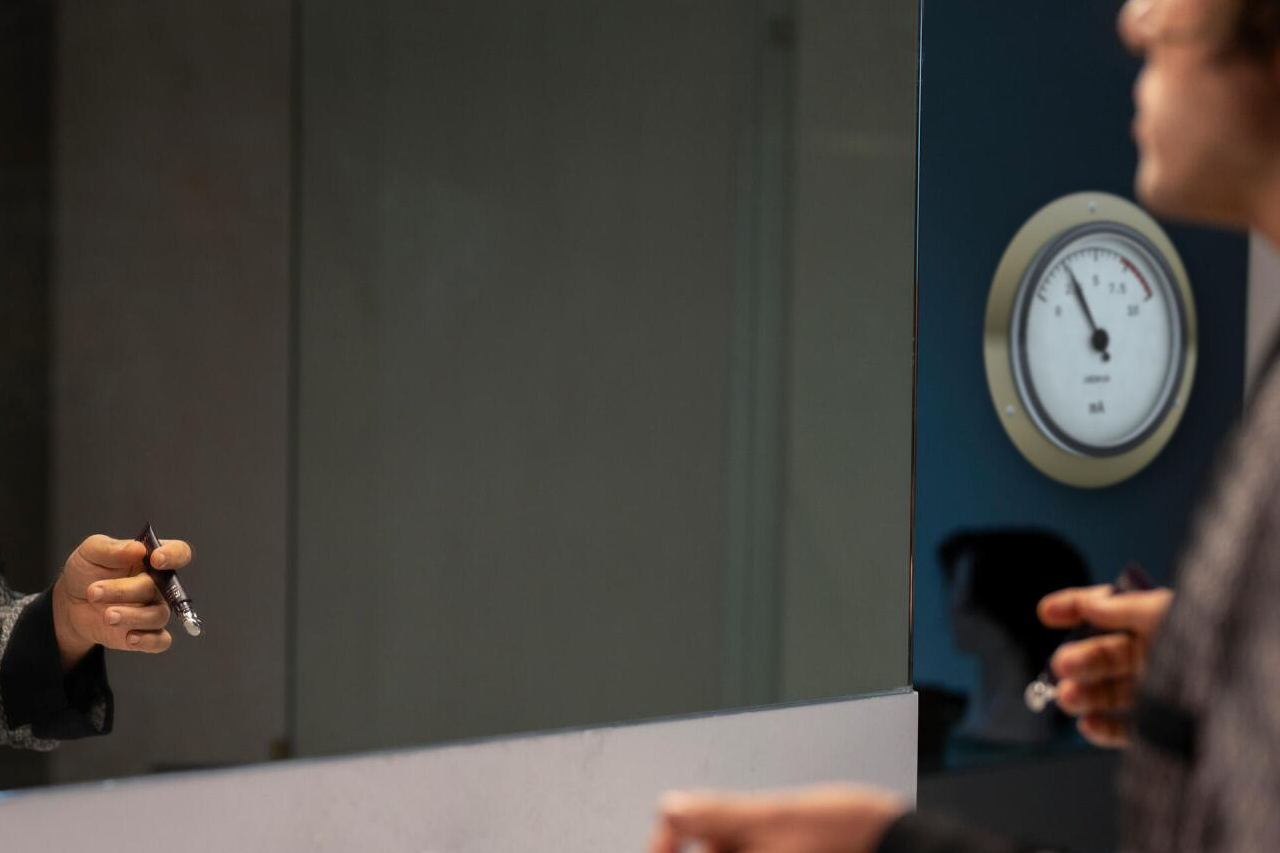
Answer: 2.5 mA
